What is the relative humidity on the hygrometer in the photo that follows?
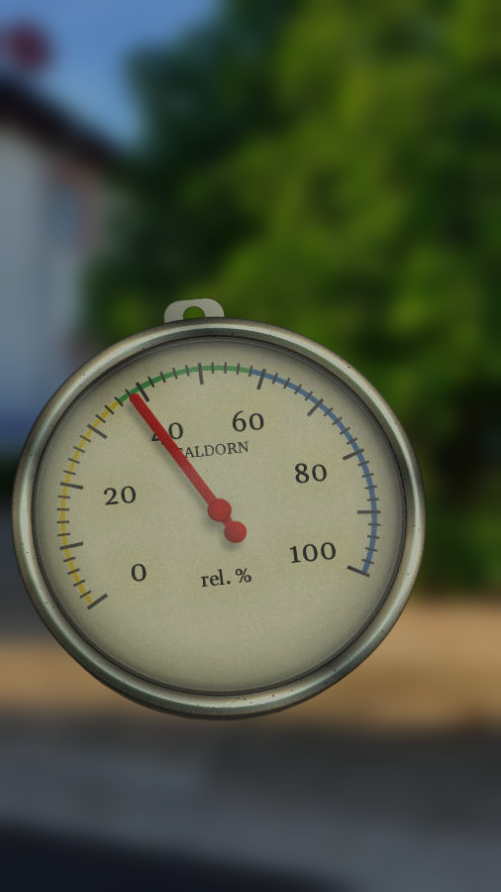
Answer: 38 %
